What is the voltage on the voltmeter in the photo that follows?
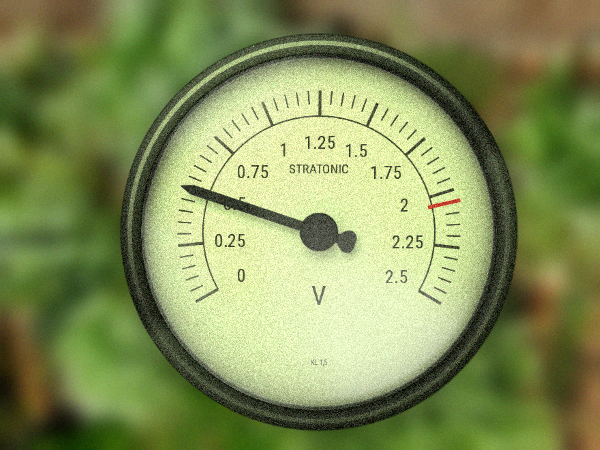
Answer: 0.5 V
